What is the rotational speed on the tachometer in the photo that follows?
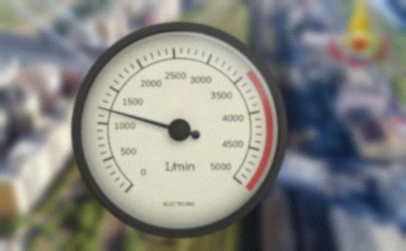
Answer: 1200 rpm
